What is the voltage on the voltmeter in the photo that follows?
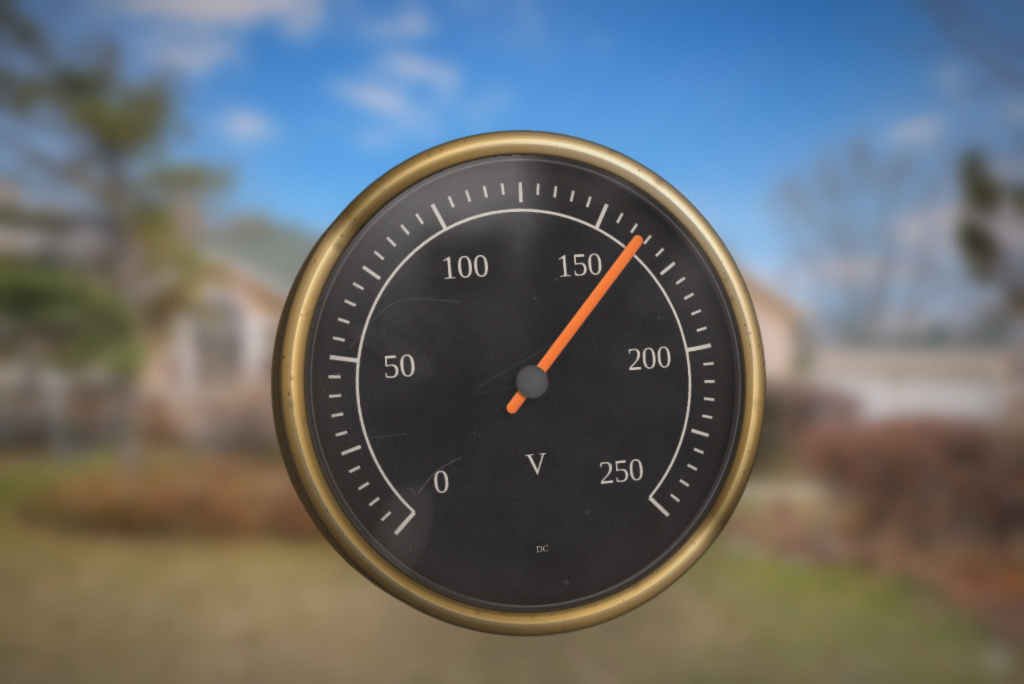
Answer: 162.5 V
